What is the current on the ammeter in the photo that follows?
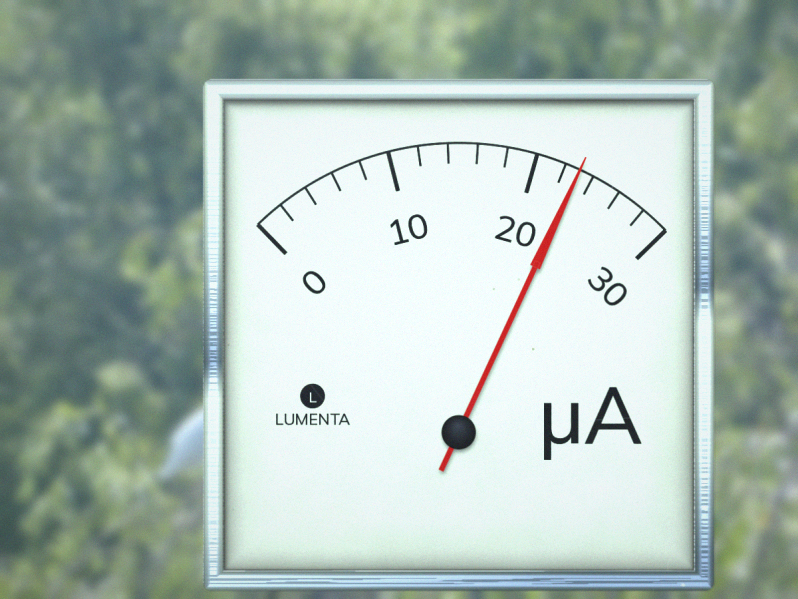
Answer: 23 µA
